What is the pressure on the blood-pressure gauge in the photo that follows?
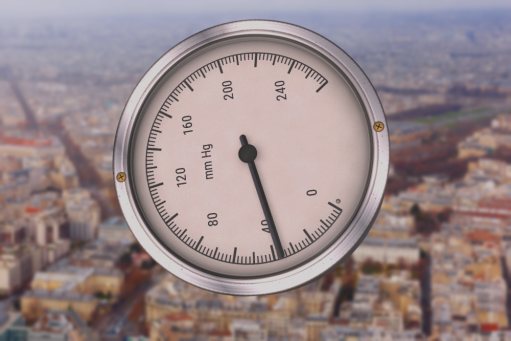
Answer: 36 mmHg
